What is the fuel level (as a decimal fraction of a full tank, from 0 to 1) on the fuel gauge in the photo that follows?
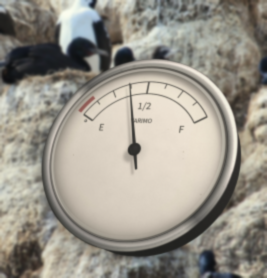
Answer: 0.375
